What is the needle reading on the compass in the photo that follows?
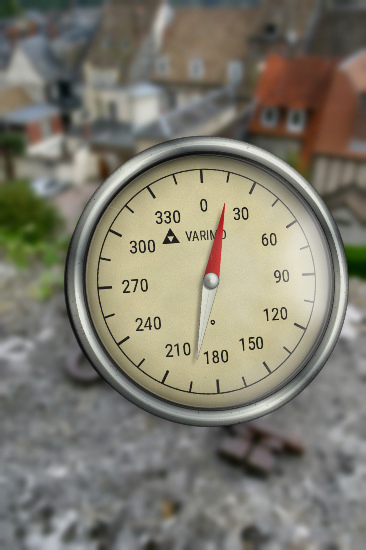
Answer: 15 °
